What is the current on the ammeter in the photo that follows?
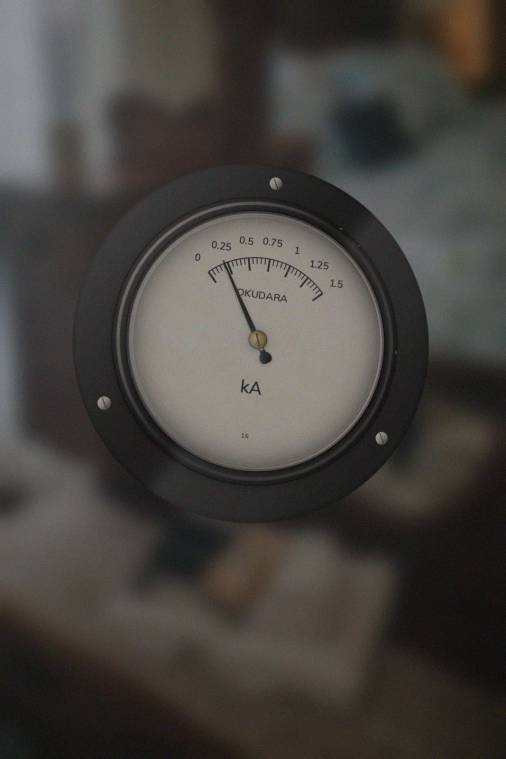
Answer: 0.2 kA
